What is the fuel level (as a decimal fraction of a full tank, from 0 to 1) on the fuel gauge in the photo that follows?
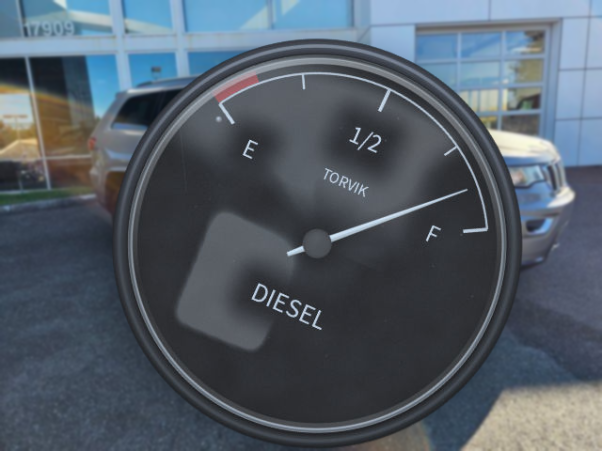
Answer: 0.875
